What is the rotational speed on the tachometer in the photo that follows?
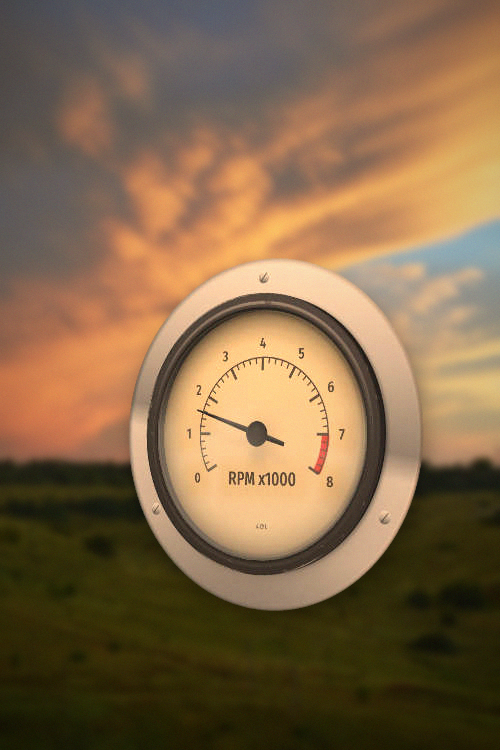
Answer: 1600 rpm
